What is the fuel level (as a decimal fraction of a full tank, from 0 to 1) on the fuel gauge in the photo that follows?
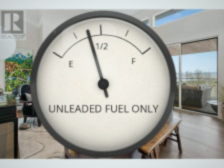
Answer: 0.375
